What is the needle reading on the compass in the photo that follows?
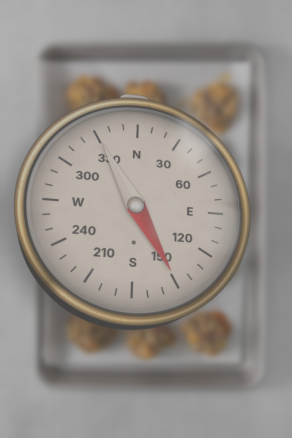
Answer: 150 °
